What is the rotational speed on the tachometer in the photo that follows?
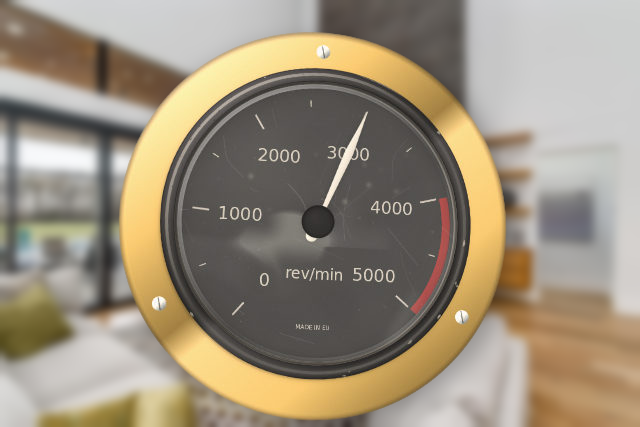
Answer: 3000 rpm
